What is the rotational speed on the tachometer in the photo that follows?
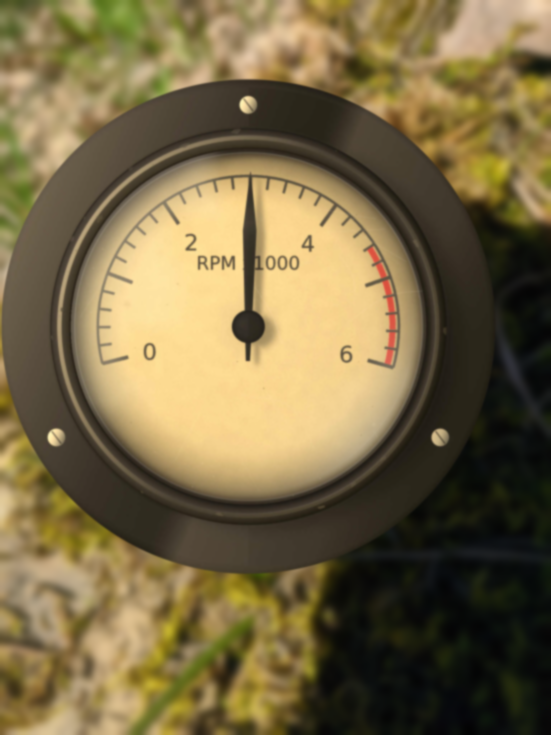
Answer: 3000 rpm
